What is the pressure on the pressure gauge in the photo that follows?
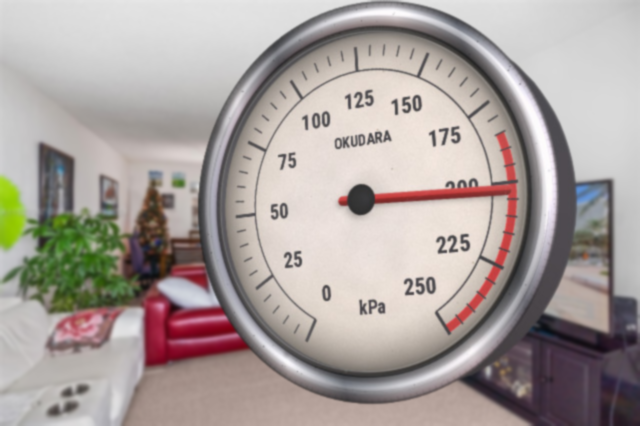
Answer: 202.5 kPa
